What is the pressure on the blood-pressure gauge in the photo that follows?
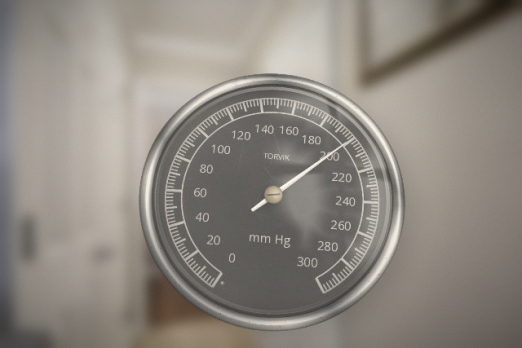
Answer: 200 mmHg
